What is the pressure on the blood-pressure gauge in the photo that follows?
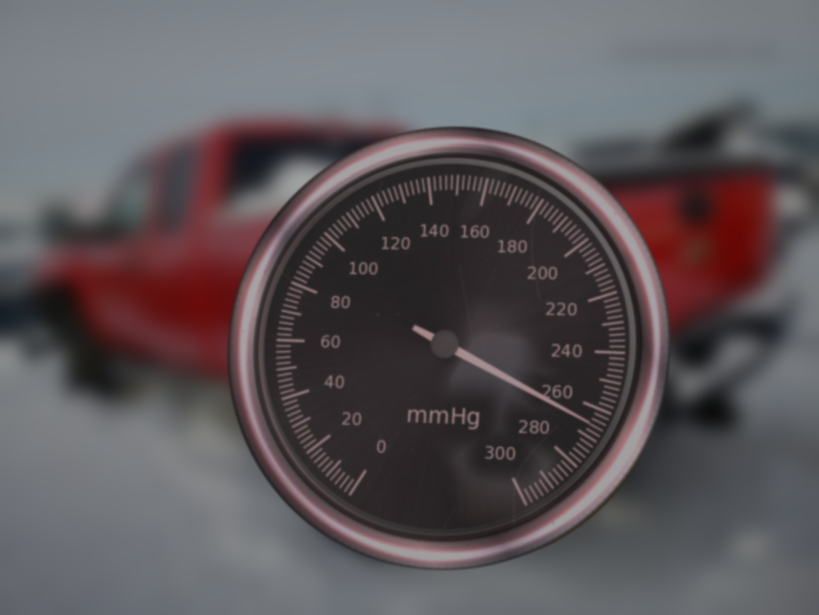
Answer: 266 mmHg
